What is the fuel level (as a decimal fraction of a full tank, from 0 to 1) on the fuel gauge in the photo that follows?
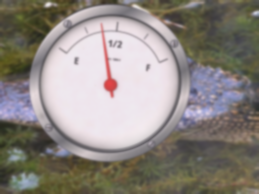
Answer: 0.375
